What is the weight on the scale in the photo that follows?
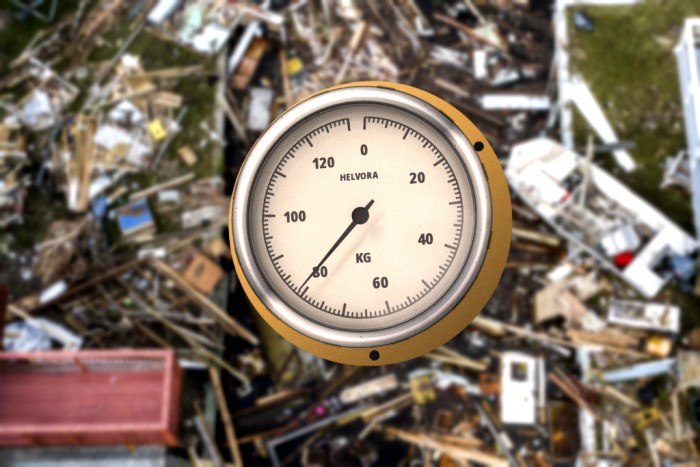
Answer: 81 kg
